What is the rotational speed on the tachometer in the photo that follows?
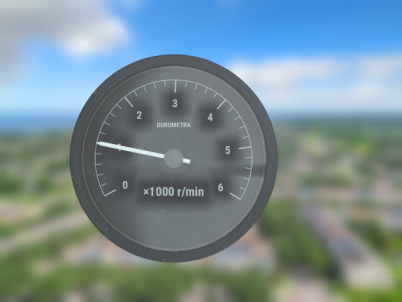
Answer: 1000 rpm
